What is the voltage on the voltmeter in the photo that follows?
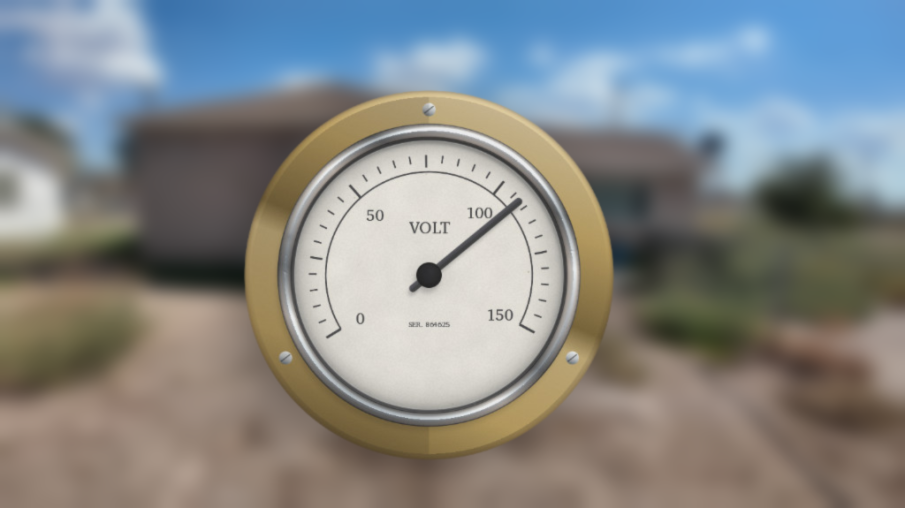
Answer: 107.5 V
